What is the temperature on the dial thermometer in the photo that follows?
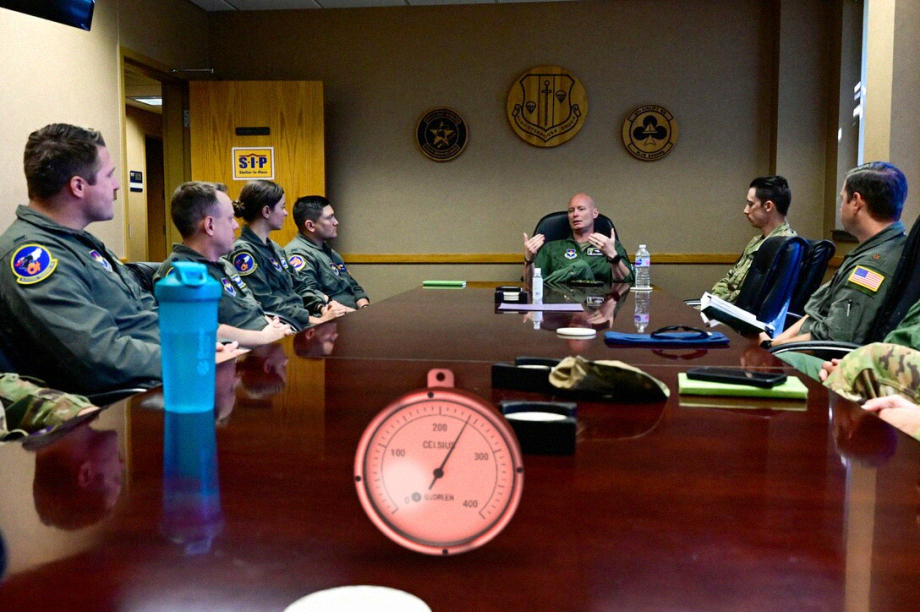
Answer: 240 °C
